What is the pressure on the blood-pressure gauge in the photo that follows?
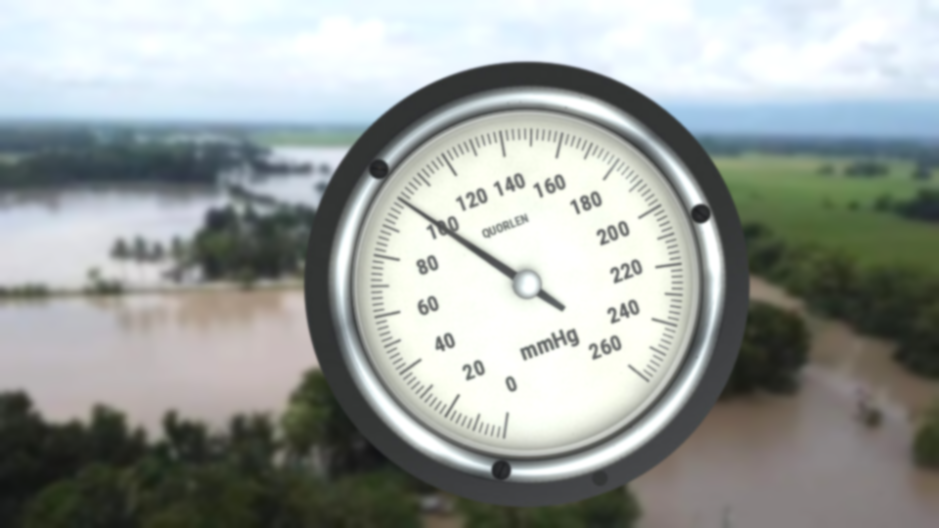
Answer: 100 mmHg
